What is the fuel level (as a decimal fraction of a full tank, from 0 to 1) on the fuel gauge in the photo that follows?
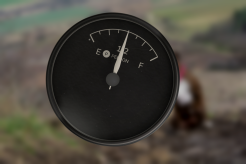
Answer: 0.5
